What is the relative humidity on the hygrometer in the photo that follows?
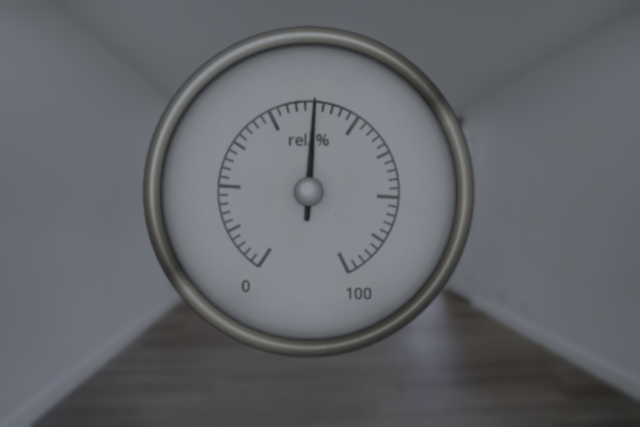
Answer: 50 %
